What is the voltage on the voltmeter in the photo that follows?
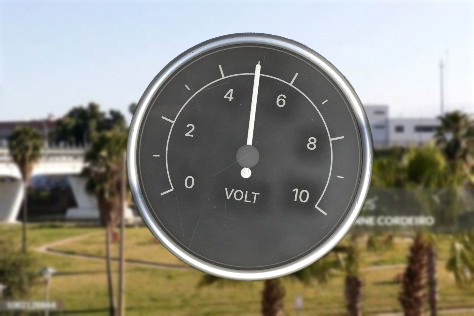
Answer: 5 V
